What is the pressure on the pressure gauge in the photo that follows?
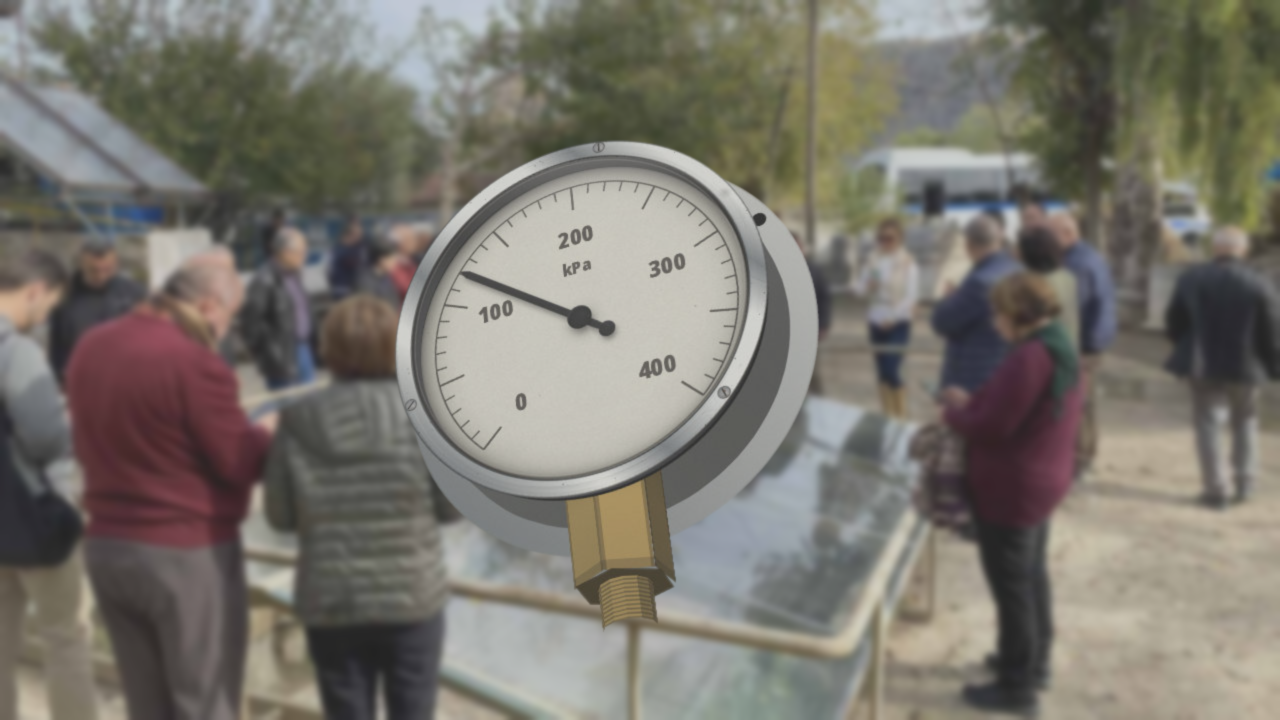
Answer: 120 kPa
